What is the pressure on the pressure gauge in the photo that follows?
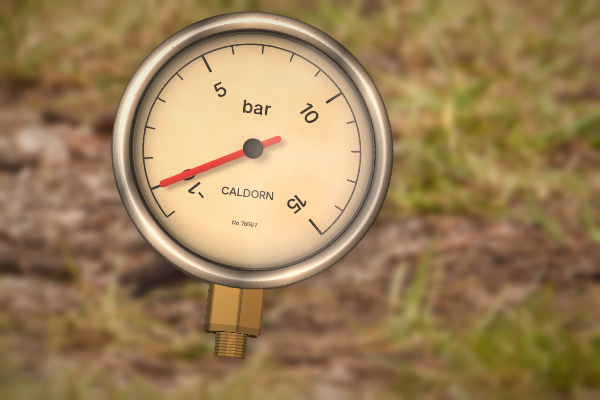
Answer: 0 bar
